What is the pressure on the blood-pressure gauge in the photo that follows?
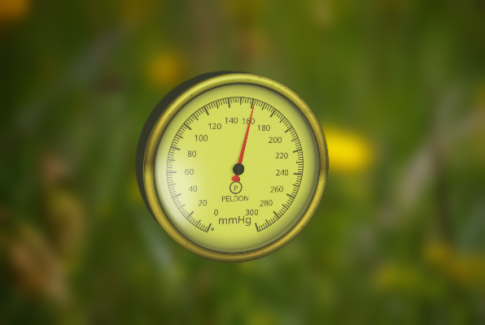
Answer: 160 mmHg
